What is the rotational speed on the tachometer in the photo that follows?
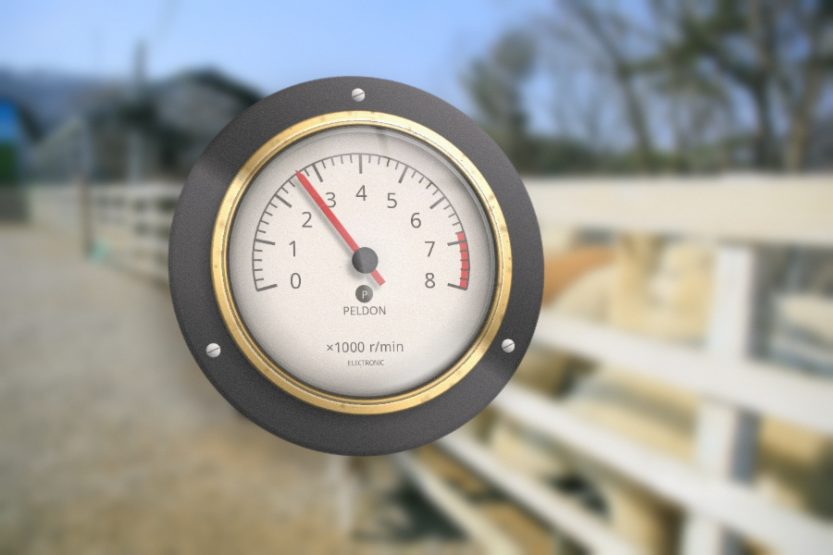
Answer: 2600 rpm
